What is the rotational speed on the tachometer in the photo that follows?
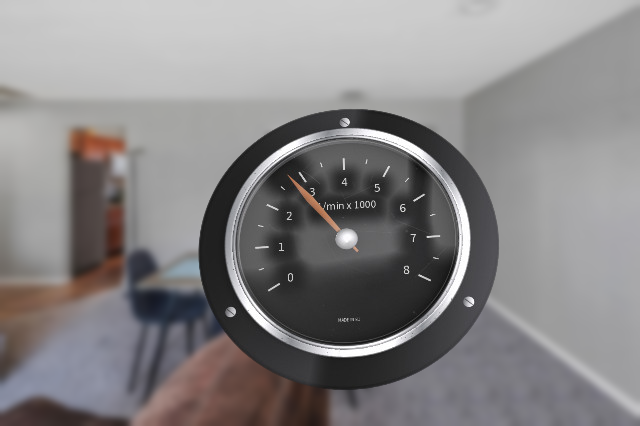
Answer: 2750 rpm
